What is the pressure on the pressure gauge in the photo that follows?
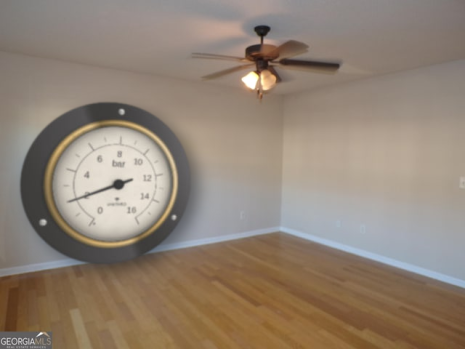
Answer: 2 bar
